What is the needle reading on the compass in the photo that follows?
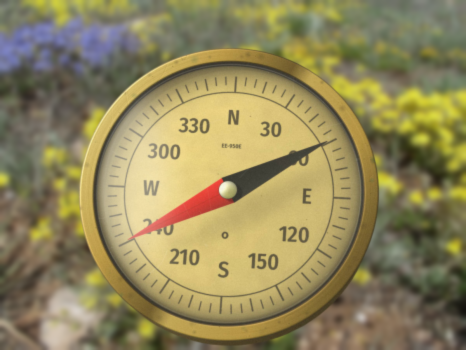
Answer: 240 °
